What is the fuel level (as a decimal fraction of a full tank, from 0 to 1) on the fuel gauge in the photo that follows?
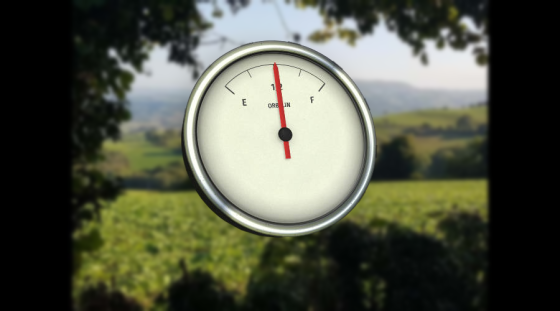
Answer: 0.5
